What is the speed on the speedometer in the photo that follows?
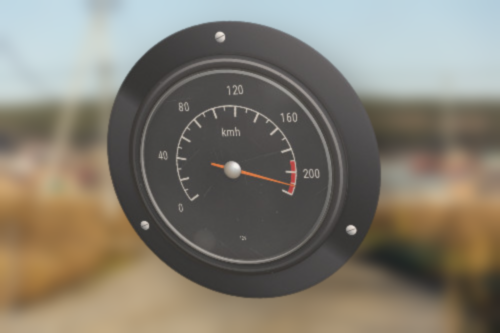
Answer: 210 km/h
